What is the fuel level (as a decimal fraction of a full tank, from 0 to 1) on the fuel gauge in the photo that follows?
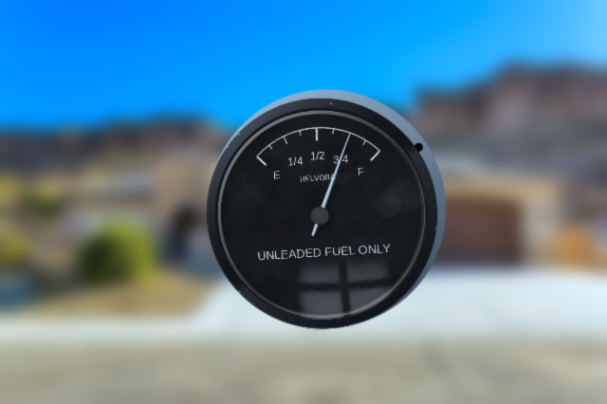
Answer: 0.75
